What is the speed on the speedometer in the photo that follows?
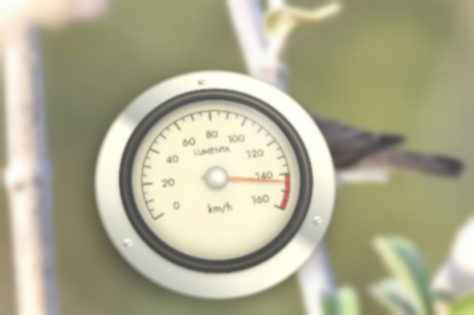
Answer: 145 km/h
